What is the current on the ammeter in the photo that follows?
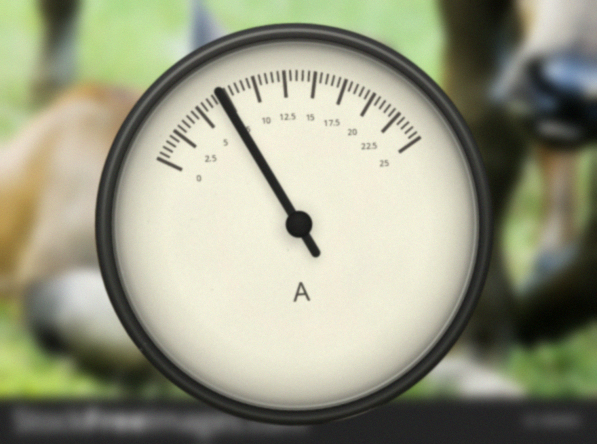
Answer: 7 A
